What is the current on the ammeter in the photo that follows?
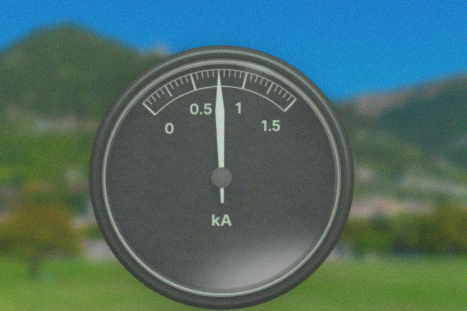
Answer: 0.75 kA
